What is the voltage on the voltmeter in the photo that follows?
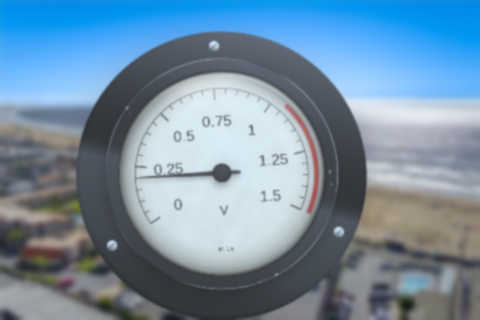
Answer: 0.2 V
